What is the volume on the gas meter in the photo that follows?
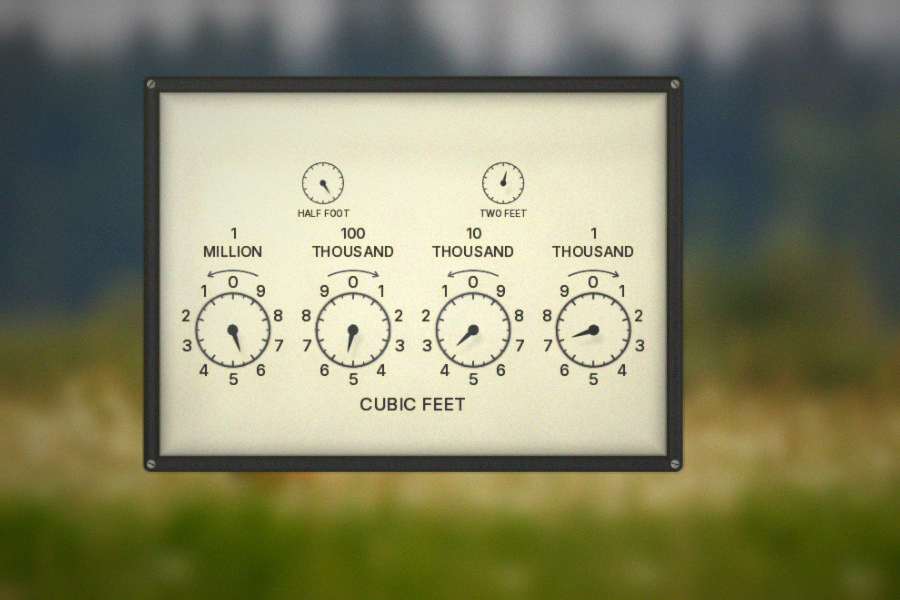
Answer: 553700 ft³
